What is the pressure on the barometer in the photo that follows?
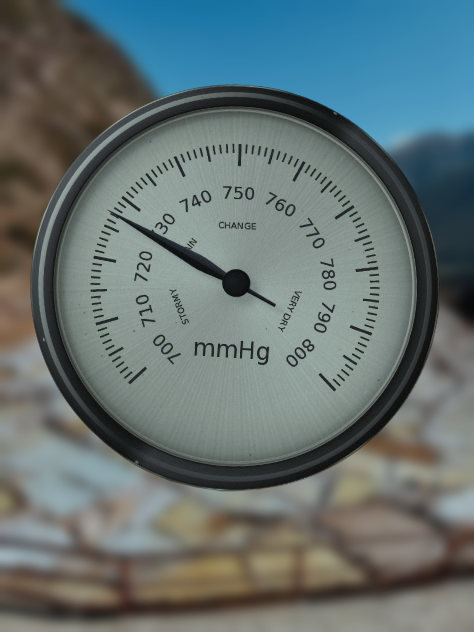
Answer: 727 mmHg
